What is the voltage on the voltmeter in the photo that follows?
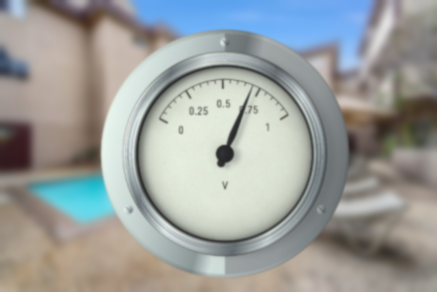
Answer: 0.7 V
